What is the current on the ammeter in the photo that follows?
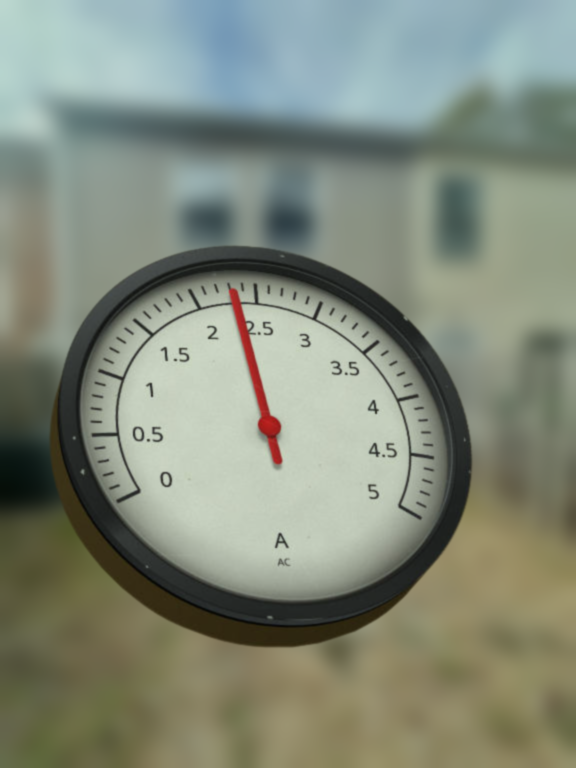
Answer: 2.3 A
